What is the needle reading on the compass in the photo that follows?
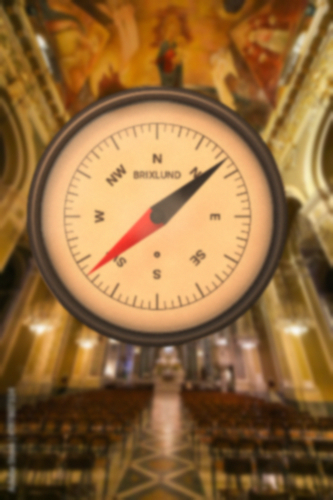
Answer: 230 °
